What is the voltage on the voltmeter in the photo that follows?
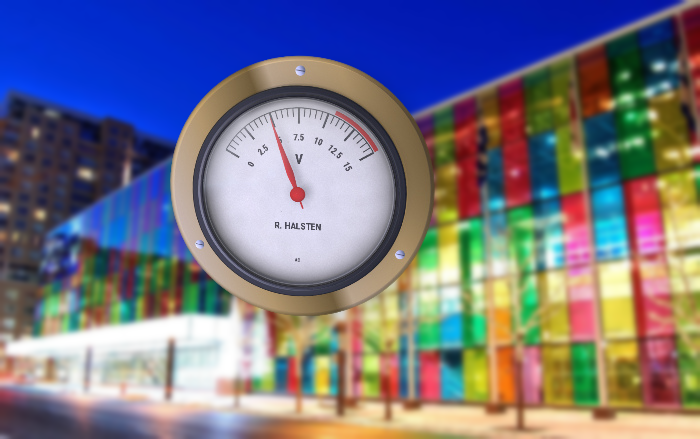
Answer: 5 V
